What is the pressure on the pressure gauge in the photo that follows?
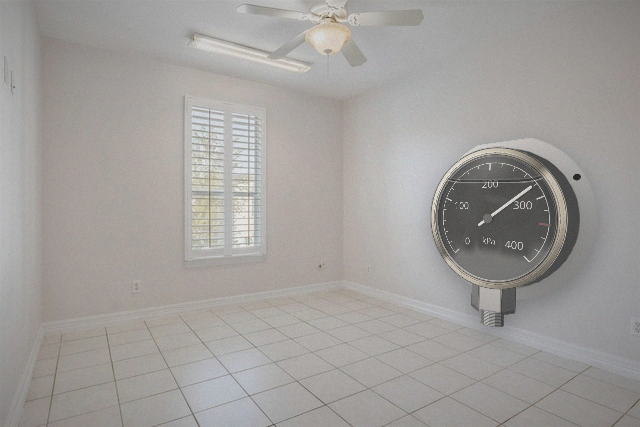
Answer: 280 kPa
